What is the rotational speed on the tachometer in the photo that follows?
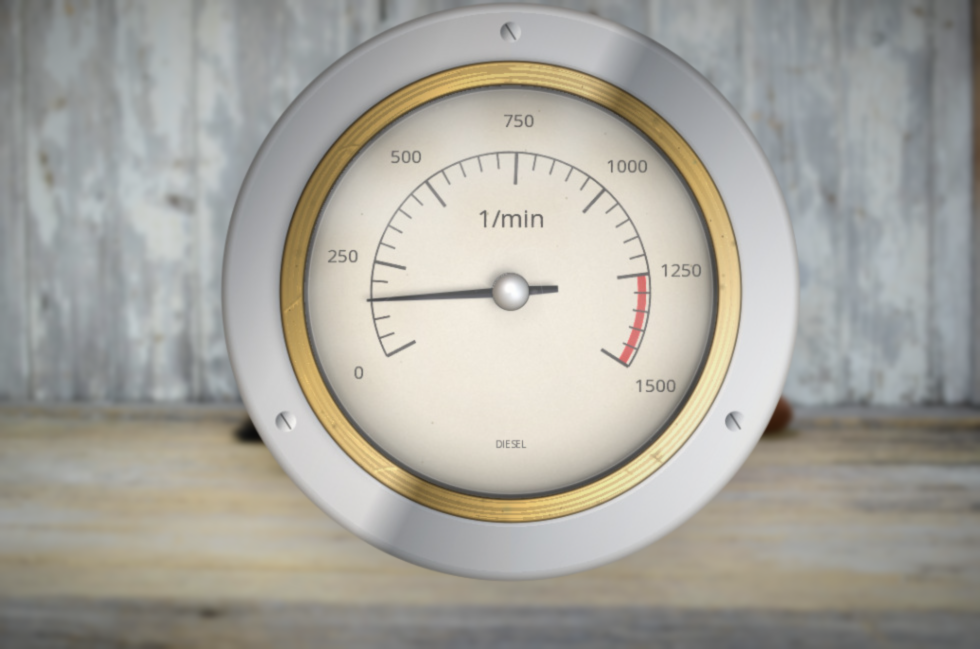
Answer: 150 rpm
